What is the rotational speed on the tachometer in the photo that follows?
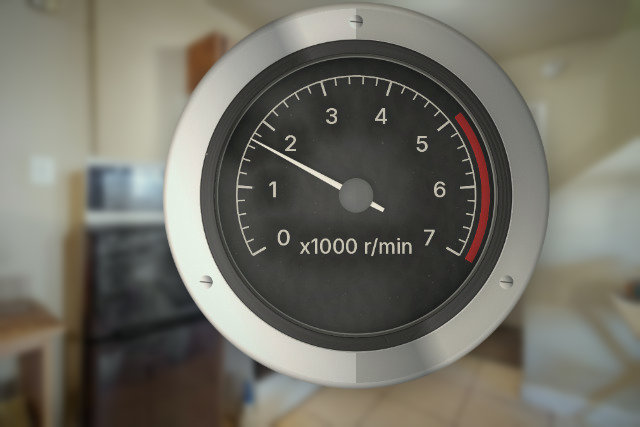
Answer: 1700 rpm
